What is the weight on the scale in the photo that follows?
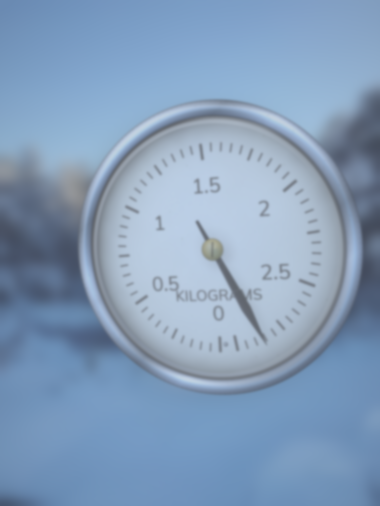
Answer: 2.85 kg
